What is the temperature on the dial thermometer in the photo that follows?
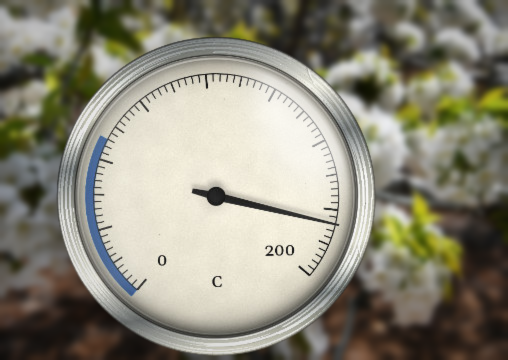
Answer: 180 °C
